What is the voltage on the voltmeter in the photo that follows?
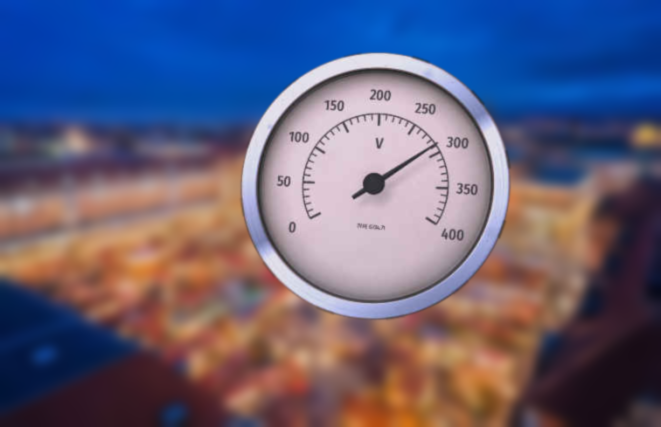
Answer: 290 V
